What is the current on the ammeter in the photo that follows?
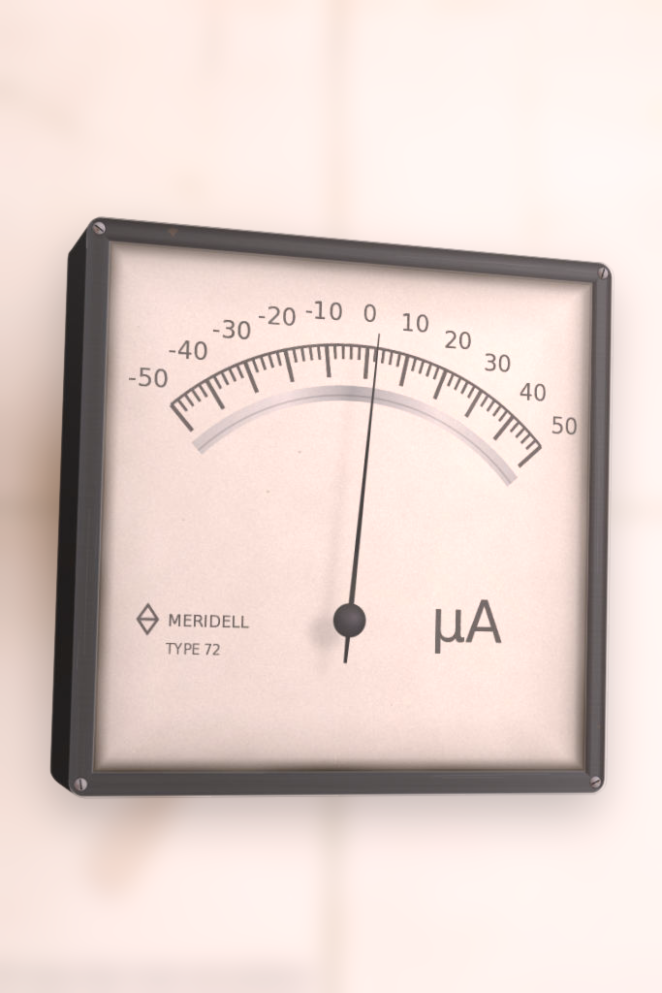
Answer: 2 µA
